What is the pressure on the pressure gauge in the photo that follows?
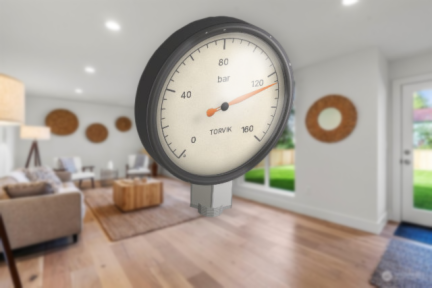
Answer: 125 bar
